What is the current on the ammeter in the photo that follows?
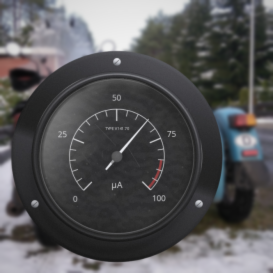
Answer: 65 µA
